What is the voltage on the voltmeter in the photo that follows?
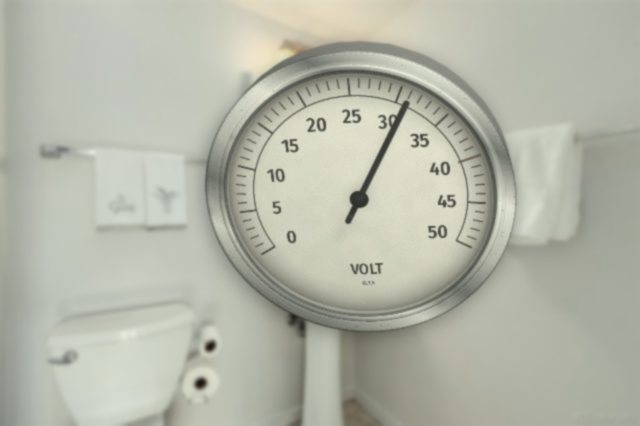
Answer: 31 V
